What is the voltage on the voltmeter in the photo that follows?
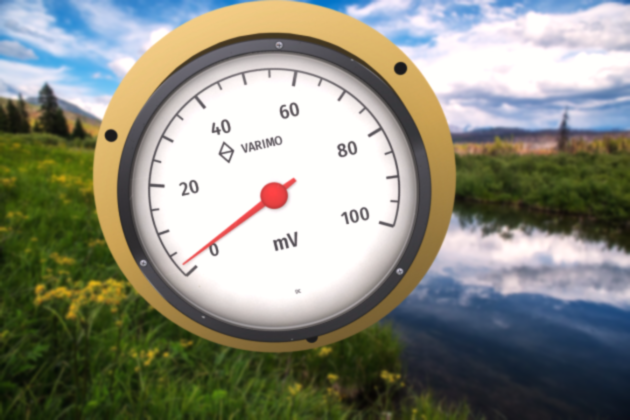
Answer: 2.5 mV
